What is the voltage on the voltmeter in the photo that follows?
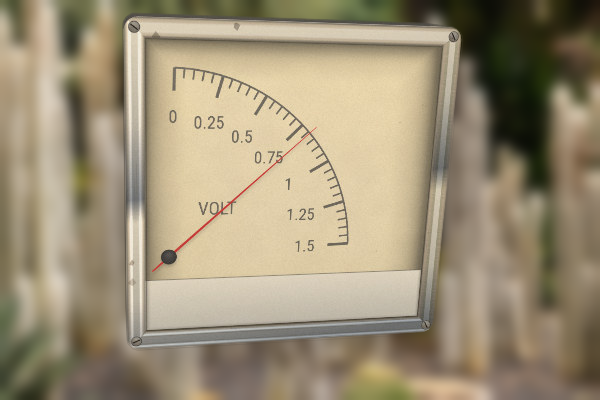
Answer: 0.8 V
